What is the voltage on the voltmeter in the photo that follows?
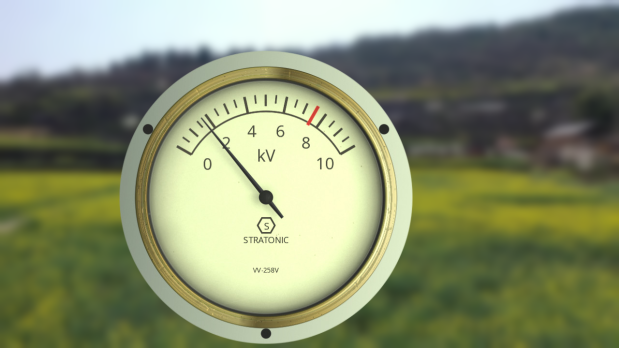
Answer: 1.75 kV
